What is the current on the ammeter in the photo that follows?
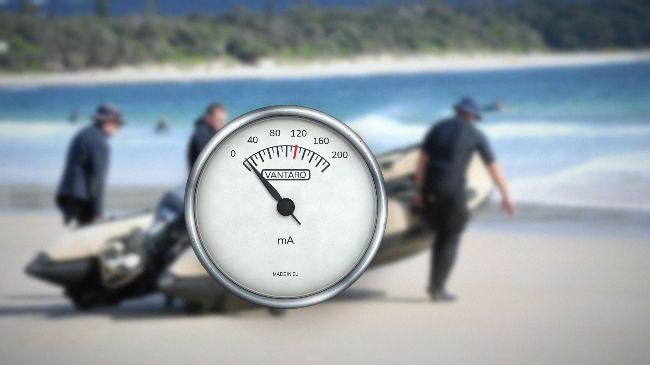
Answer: 10 mA
